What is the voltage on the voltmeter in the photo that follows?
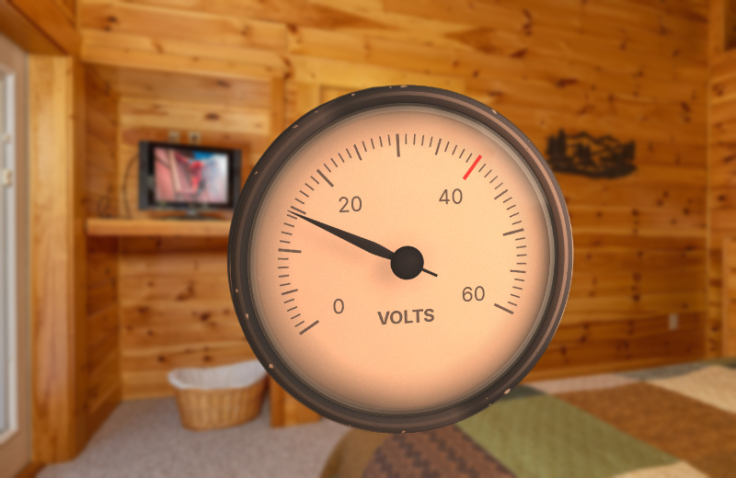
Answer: 14.5 V
